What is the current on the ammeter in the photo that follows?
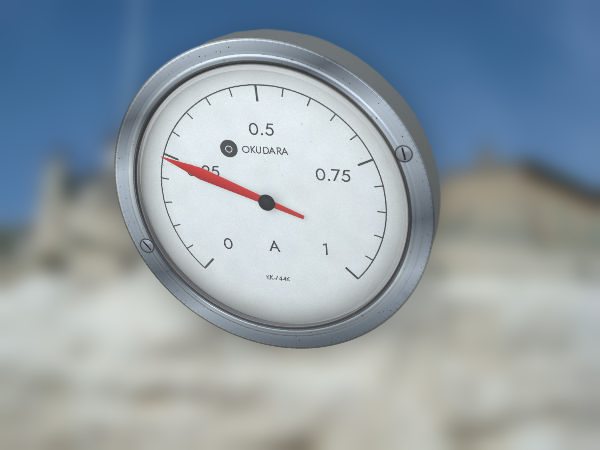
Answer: 0.25 A
